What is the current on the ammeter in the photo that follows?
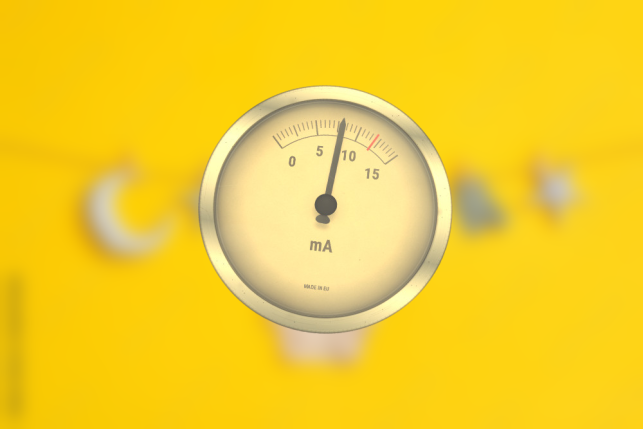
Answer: 8 mA
